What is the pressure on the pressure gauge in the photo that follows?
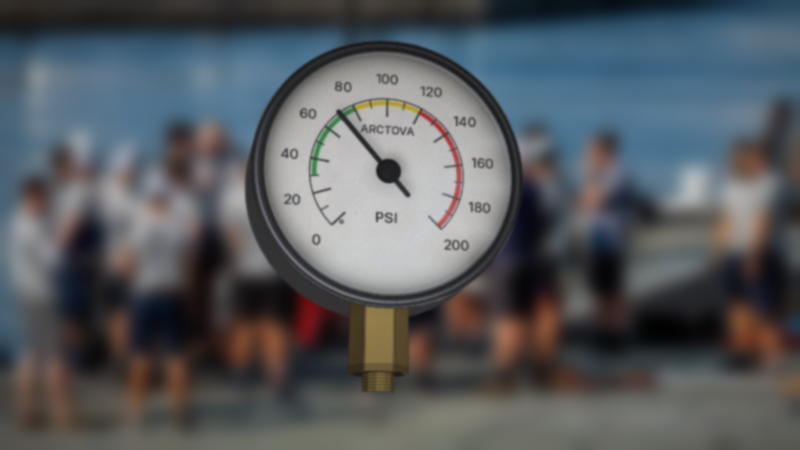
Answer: 70 psi
